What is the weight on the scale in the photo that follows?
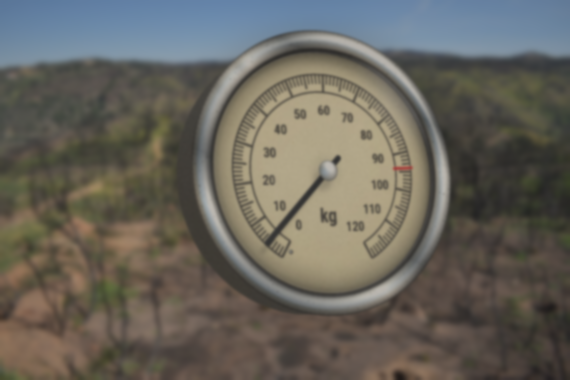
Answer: 5 kg
